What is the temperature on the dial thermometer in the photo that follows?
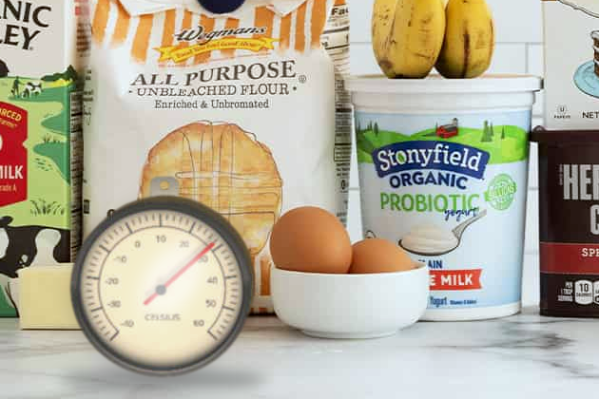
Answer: 28 °C
